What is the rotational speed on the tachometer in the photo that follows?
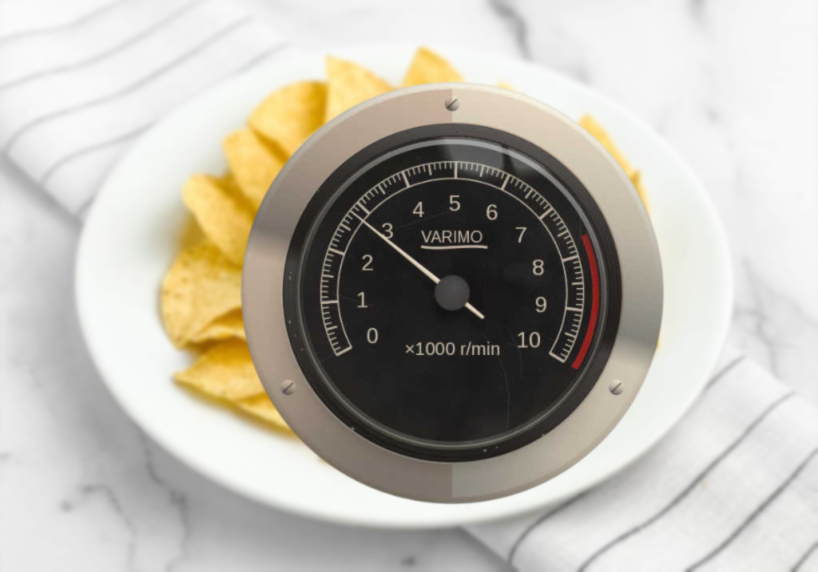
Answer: 2800 rpm
